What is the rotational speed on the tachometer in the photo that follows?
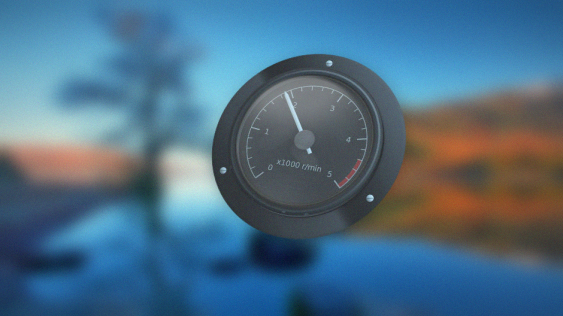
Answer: 1900 rpm
